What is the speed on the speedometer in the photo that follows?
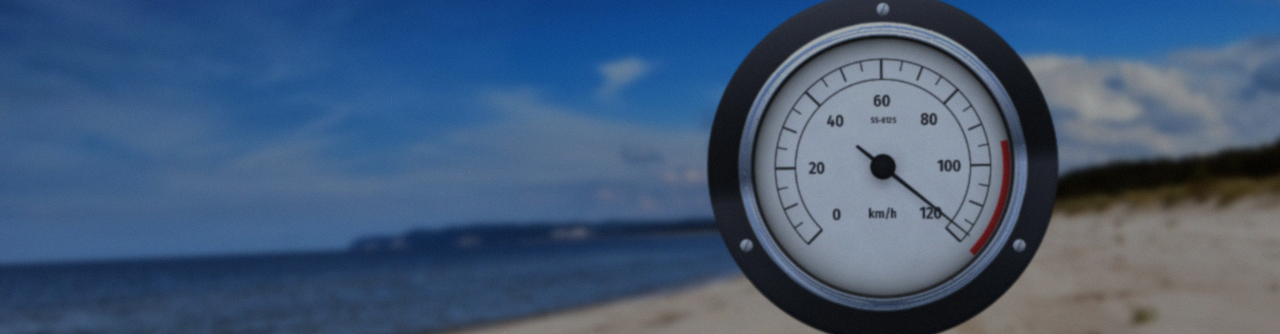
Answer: 117.5 km/h
